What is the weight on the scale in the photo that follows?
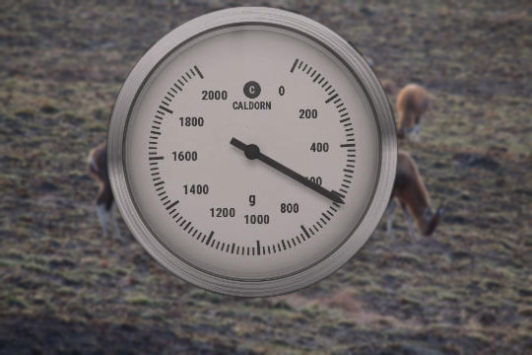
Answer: 620 g
